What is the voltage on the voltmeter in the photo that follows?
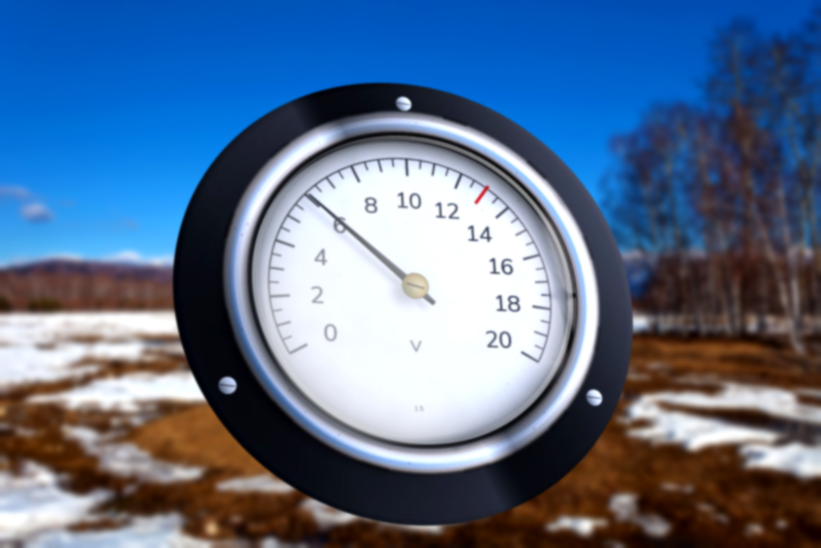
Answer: 6 V
